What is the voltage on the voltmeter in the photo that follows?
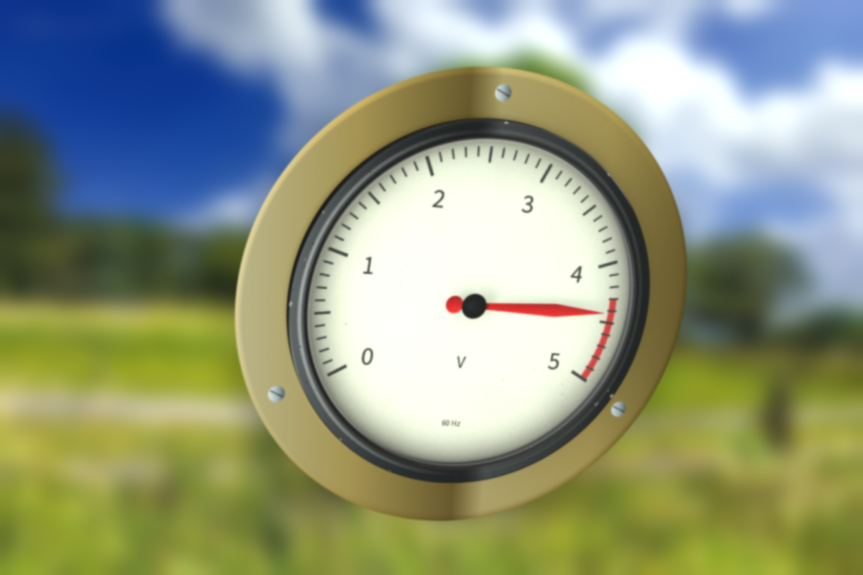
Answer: 4.4 V
